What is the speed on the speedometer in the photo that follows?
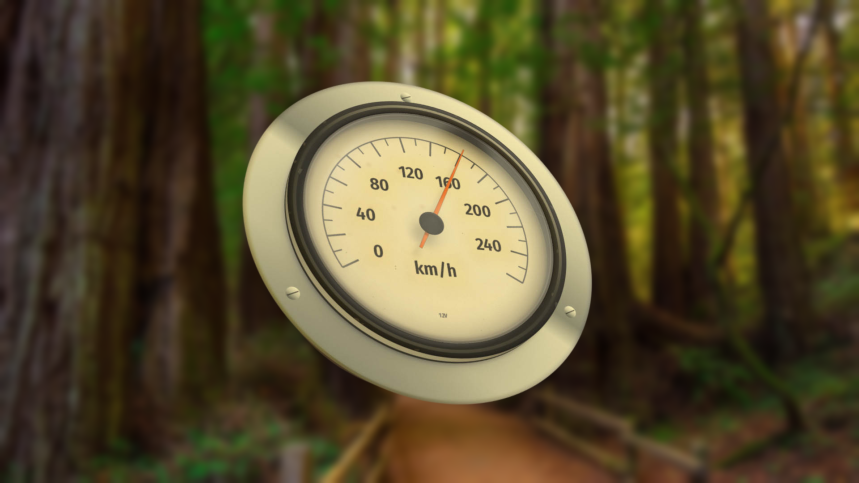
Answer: 160 km/h
